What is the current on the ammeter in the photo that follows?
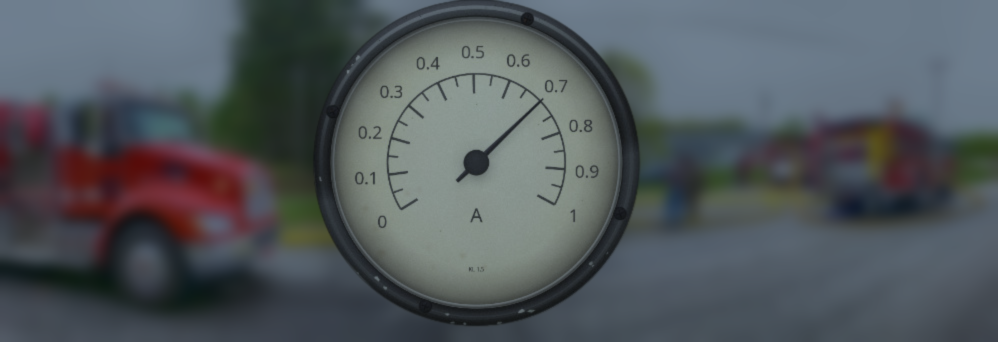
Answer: 0.7 A
